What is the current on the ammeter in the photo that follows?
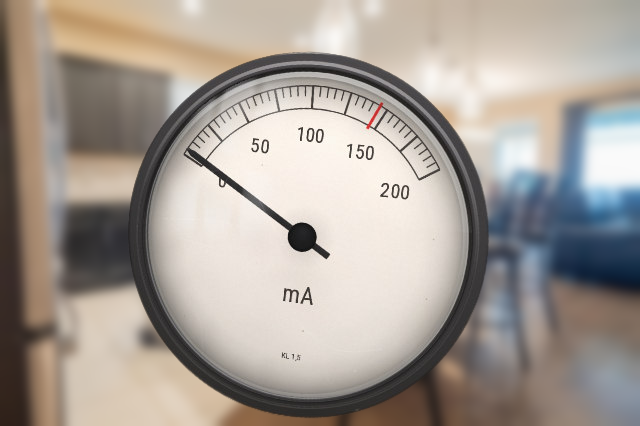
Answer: 5 mA
